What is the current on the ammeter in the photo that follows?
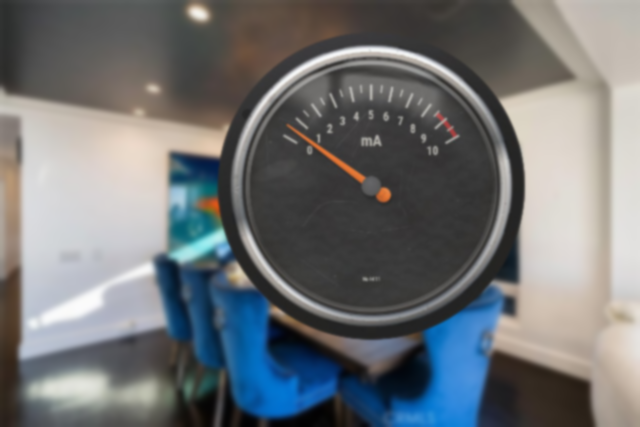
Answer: 0.5 mA
